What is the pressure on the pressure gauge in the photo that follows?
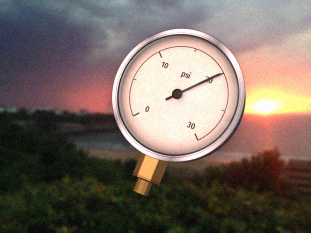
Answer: 20 psi
